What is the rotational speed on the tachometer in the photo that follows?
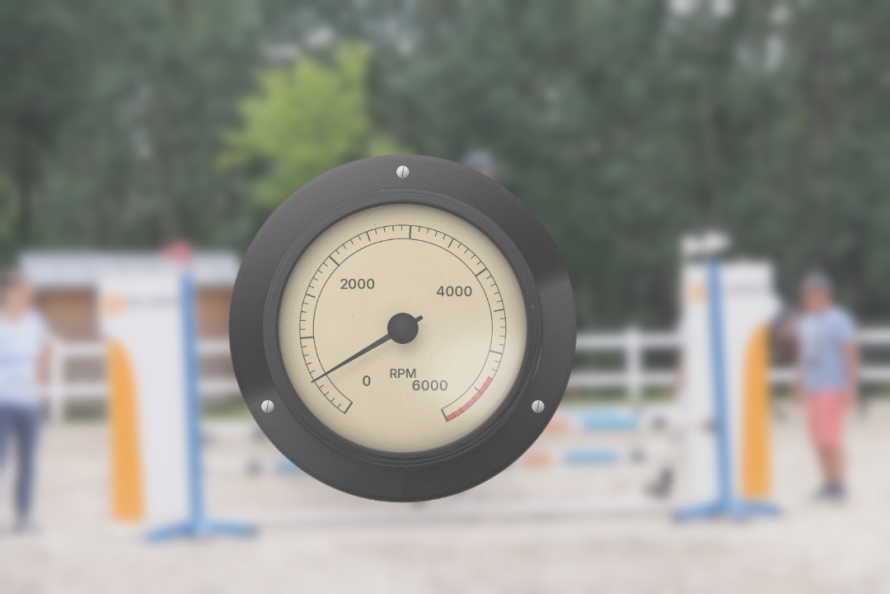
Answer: 500 rpm
